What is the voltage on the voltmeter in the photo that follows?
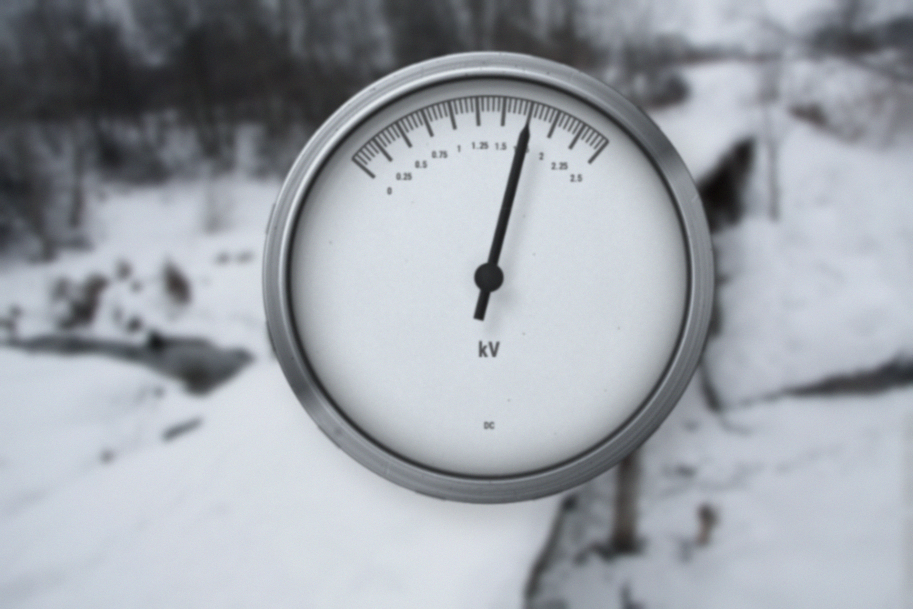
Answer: 1.75 kV
